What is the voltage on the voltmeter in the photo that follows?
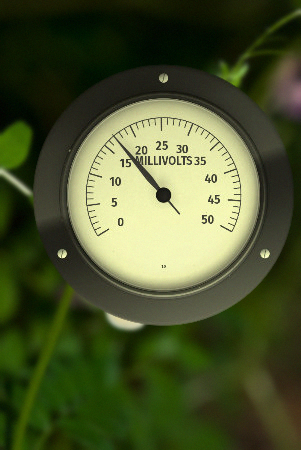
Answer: 17 mV
